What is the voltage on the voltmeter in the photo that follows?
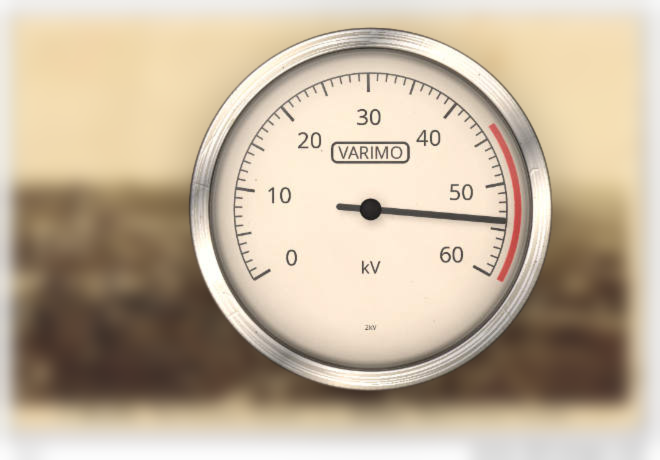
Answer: 54 kV
